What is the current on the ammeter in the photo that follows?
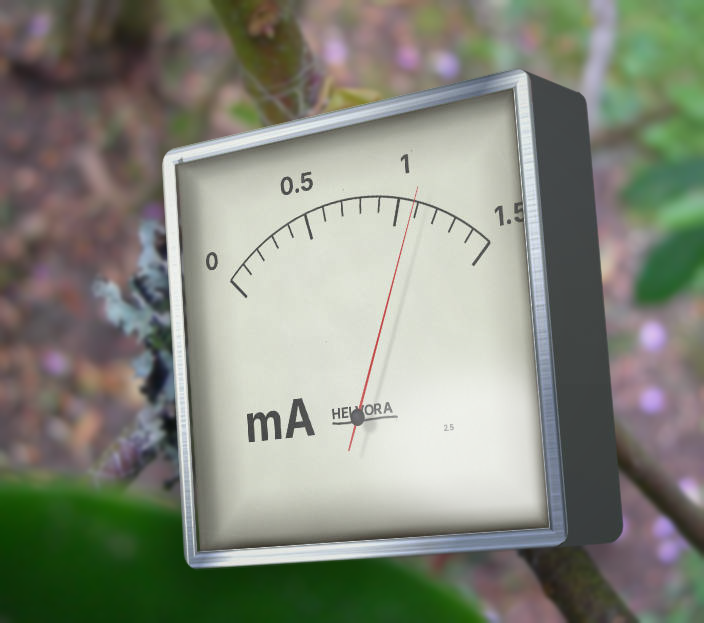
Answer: 1.1 mA
